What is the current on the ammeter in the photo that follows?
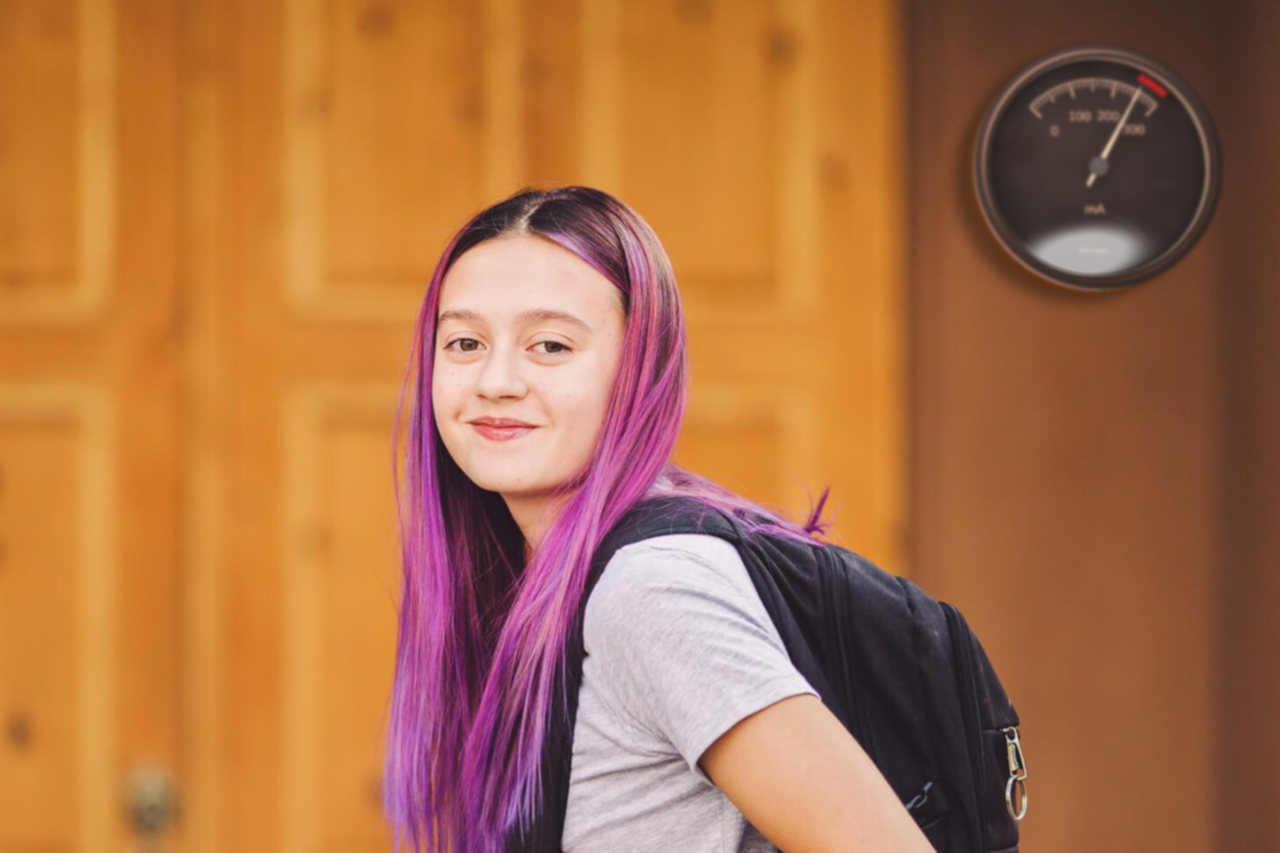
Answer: 250 mA
